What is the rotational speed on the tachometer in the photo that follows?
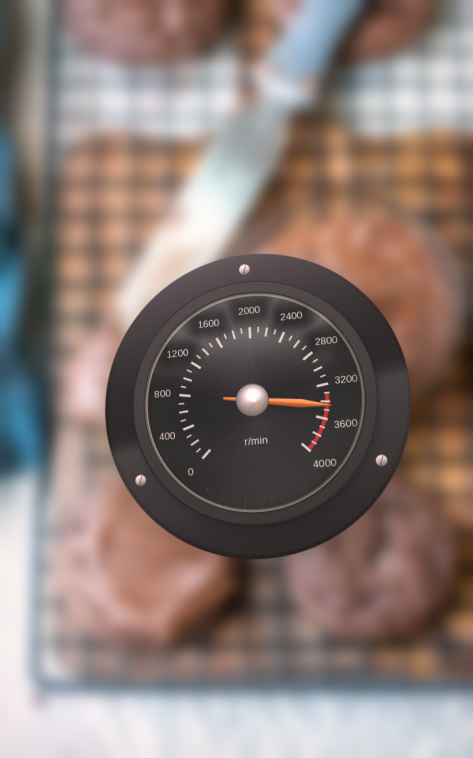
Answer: 3450 rpm
